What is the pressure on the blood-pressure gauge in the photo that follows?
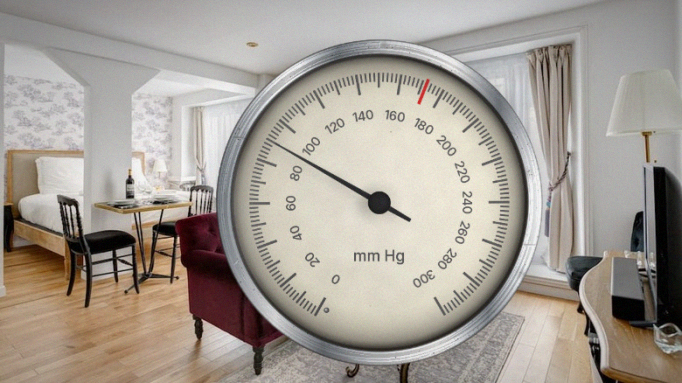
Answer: 90 mmHg
